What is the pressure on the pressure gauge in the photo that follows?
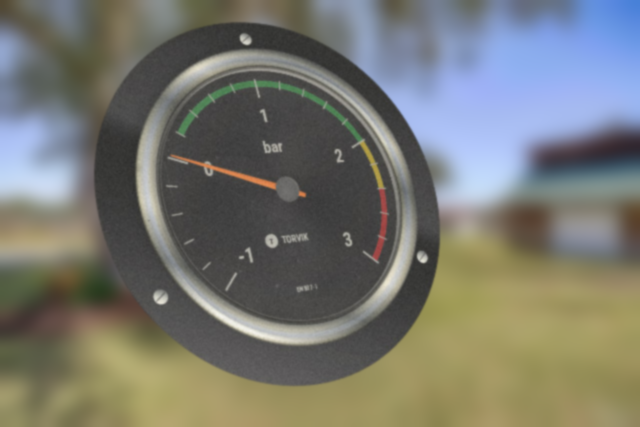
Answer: 0 bar
